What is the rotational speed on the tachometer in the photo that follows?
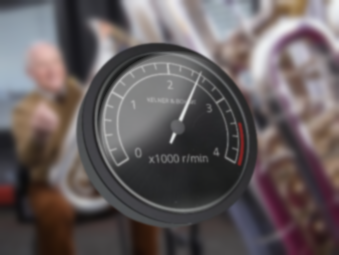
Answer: 2500 rpm
